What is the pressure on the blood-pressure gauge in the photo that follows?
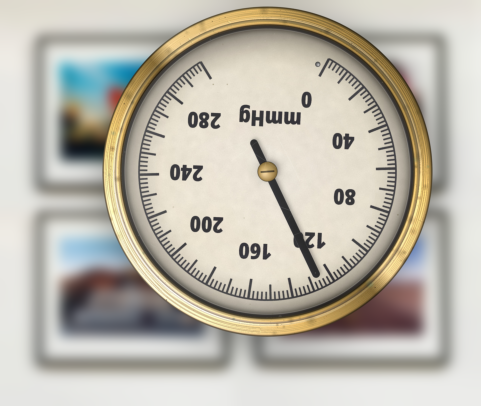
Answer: 126 mmHg
